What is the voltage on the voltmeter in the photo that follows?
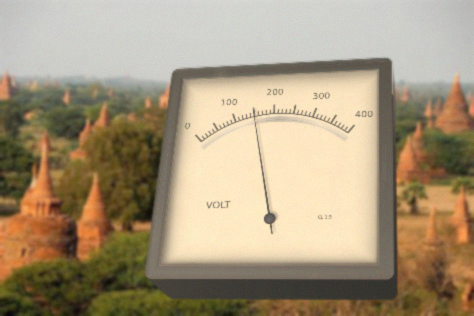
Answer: 150 V
